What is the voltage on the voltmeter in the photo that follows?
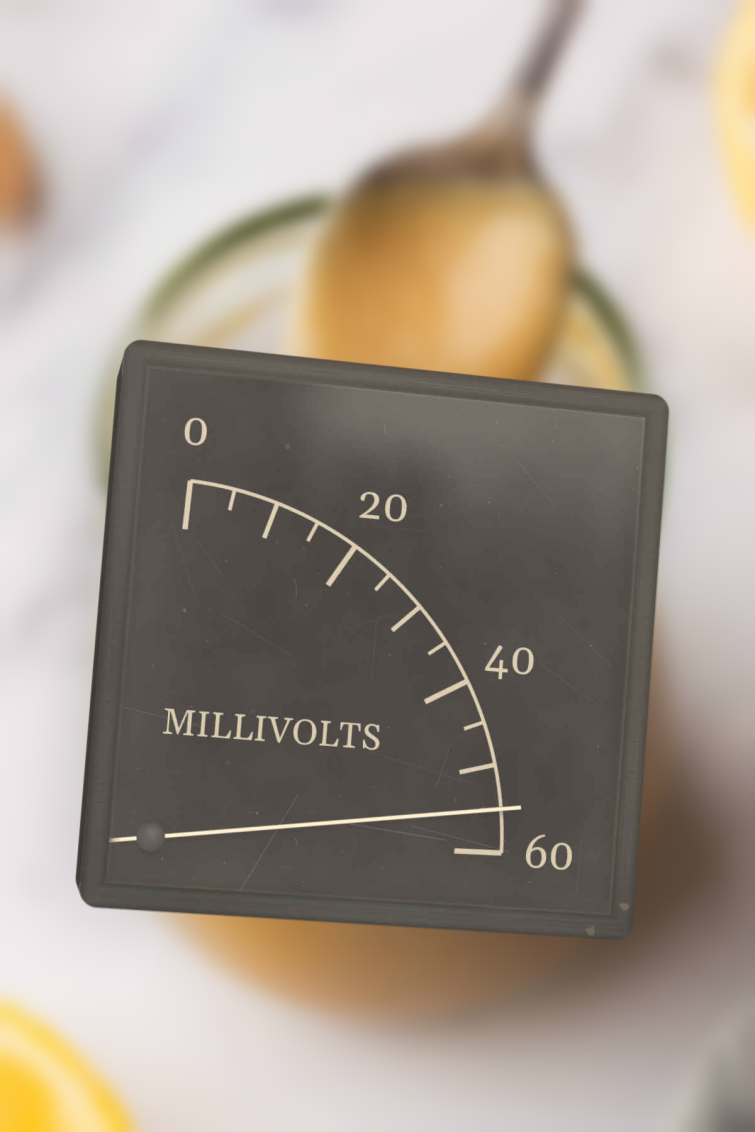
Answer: 55 mV
